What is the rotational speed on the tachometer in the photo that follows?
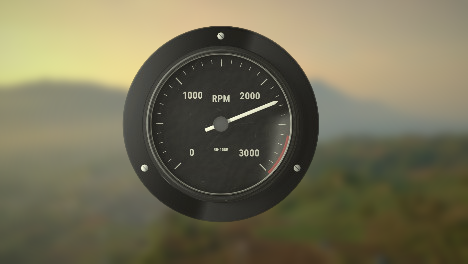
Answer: 2250 rpm
